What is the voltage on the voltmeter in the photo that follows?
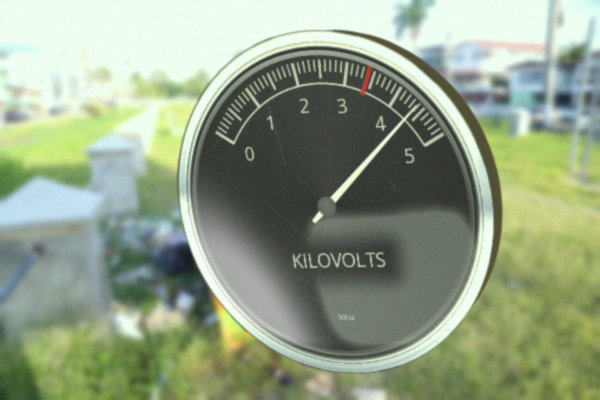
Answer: 4.4 kV
